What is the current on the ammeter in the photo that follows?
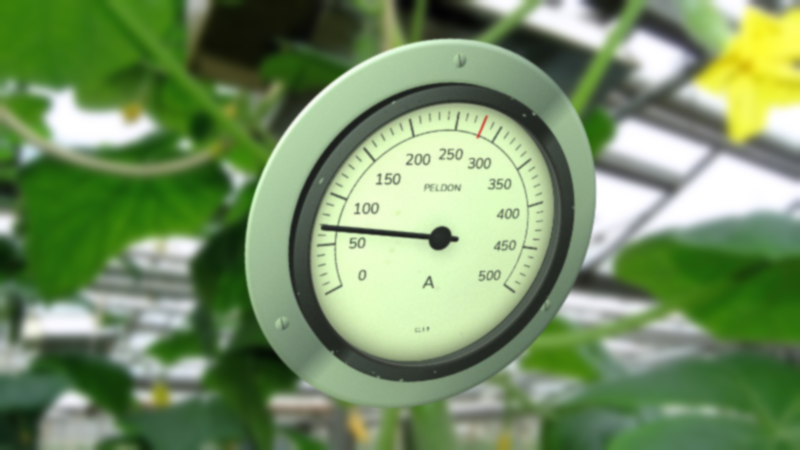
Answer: 70 A
